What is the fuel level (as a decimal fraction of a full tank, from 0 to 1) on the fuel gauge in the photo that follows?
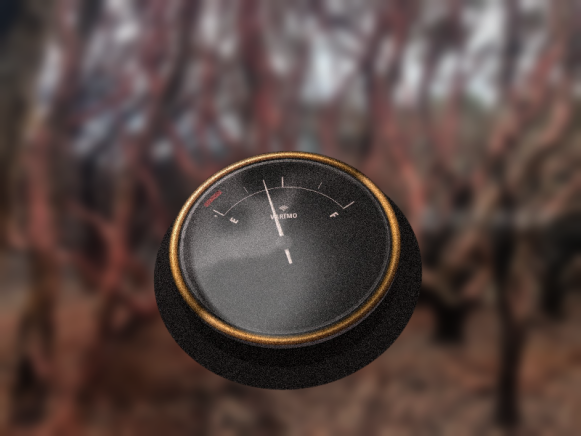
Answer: 0.375
